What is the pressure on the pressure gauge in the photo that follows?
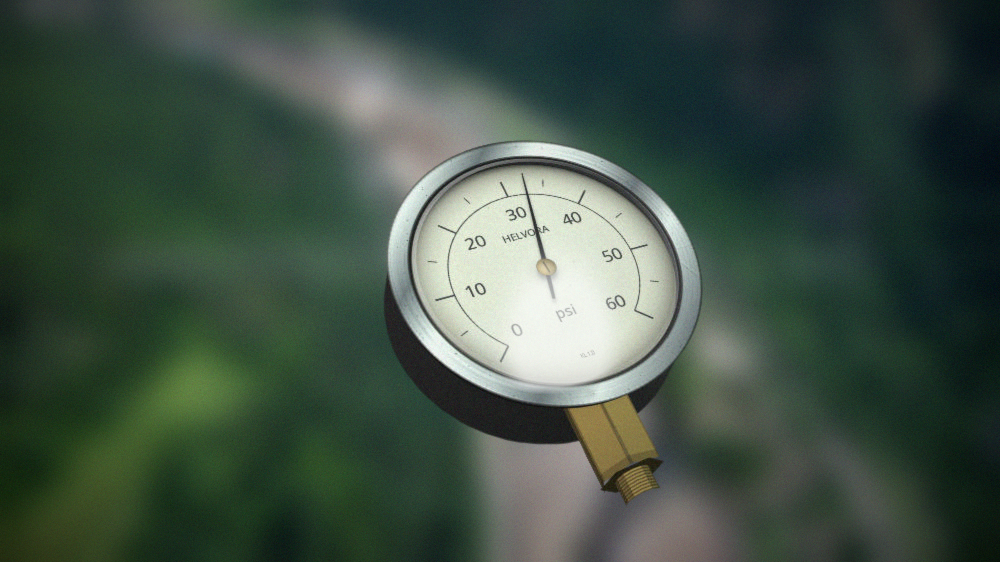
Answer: 32.5 psi
